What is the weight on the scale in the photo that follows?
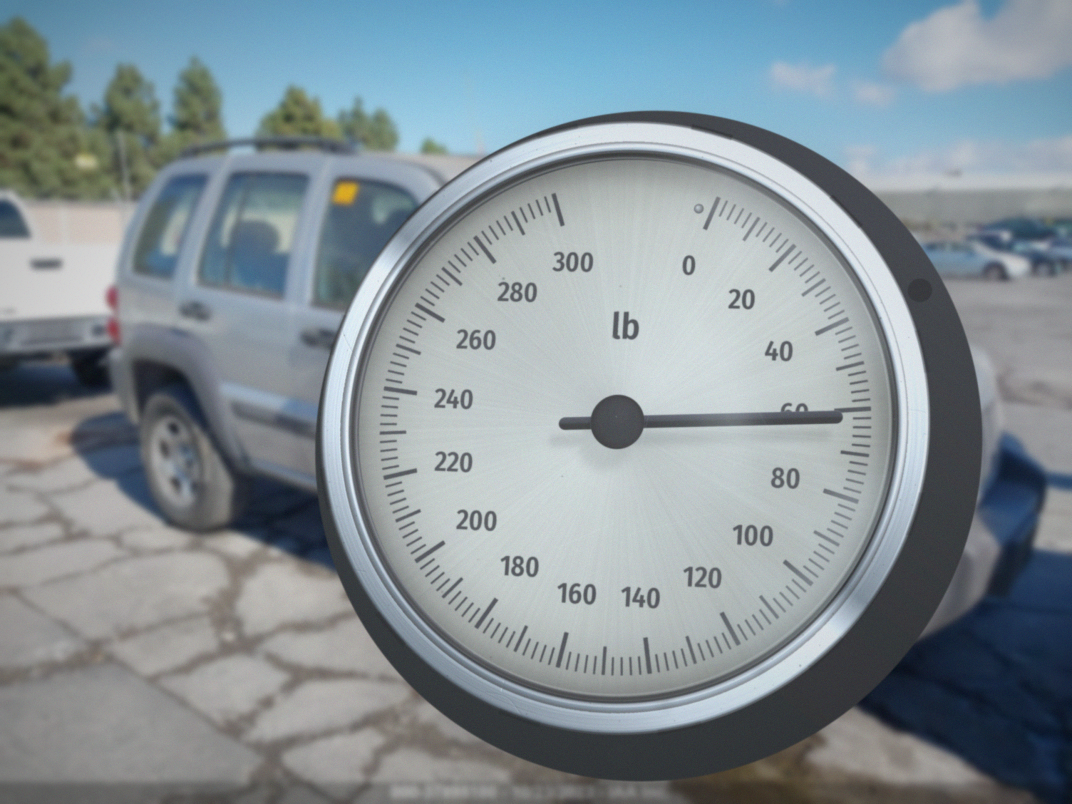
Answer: 62 lb
